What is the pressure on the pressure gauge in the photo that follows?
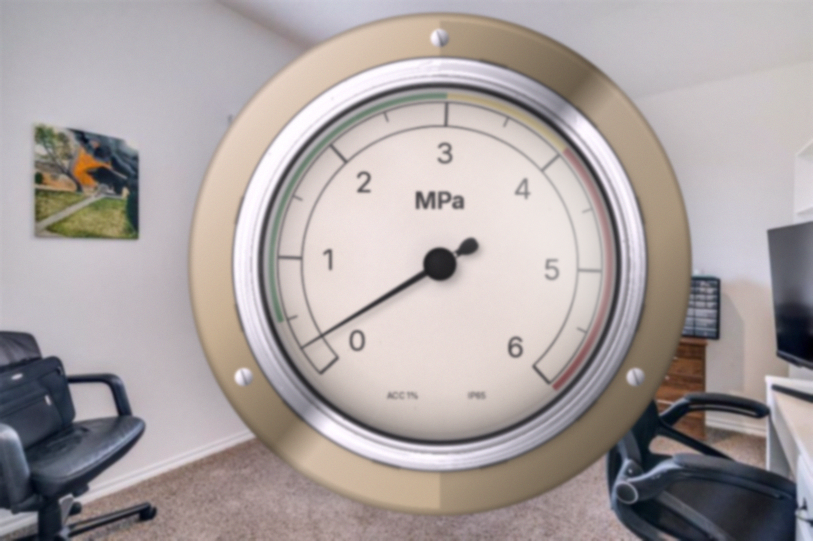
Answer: 0.25 MPa
